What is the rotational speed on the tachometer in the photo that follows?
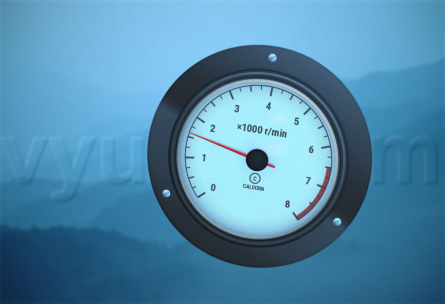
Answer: 1625 rpm
